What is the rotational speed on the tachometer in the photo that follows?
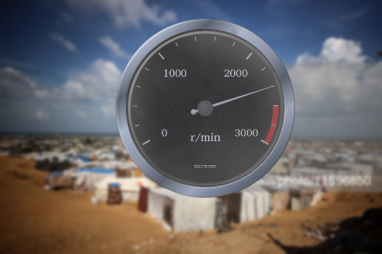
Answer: 2400 rpm
